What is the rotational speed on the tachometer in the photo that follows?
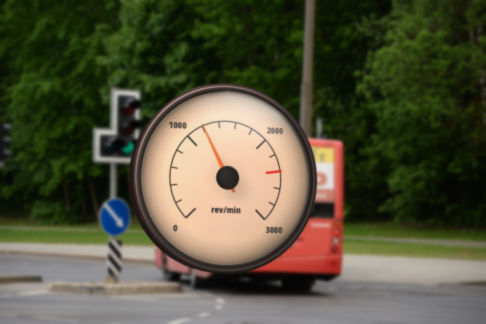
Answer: 1200 rpm
